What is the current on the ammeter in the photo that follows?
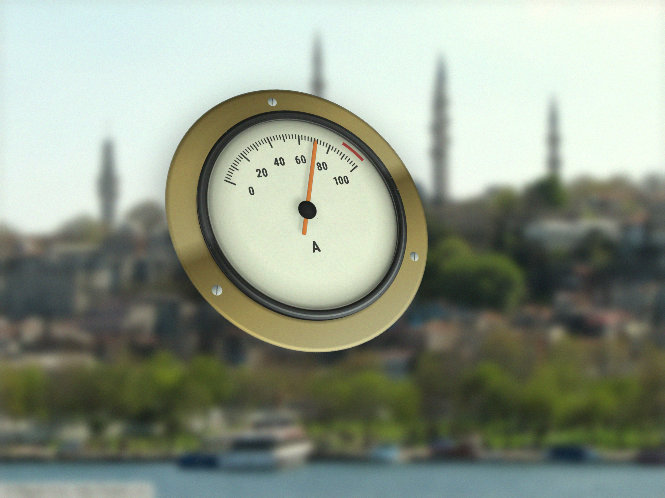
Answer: 70 A
